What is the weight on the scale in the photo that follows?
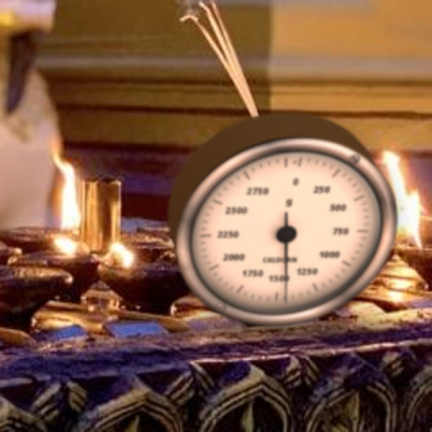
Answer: 1450 g
